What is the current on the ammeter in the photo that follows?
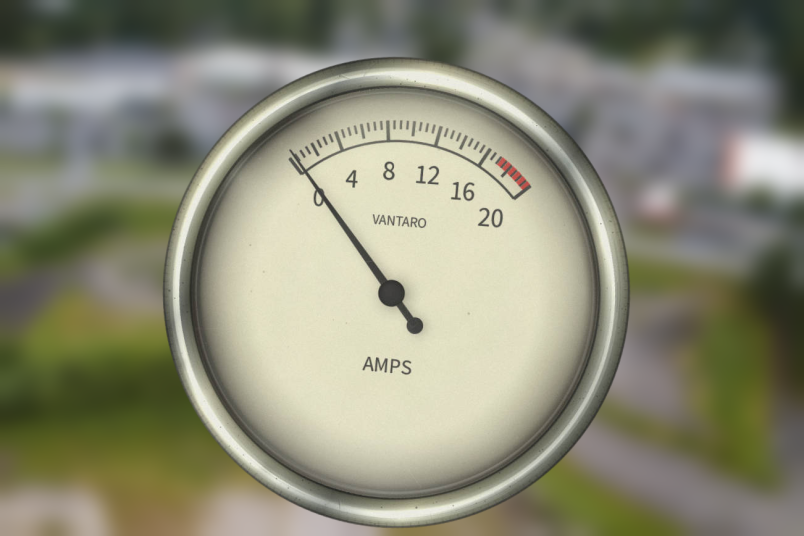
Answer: 0.5 A
